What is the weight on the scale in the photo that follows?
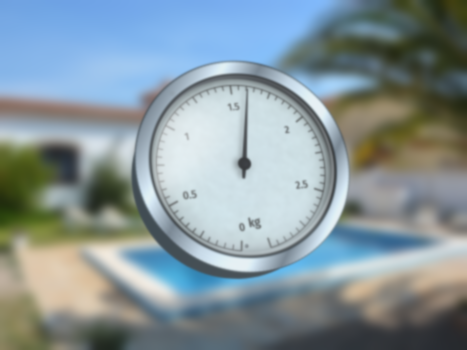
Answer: 1.6 kg
